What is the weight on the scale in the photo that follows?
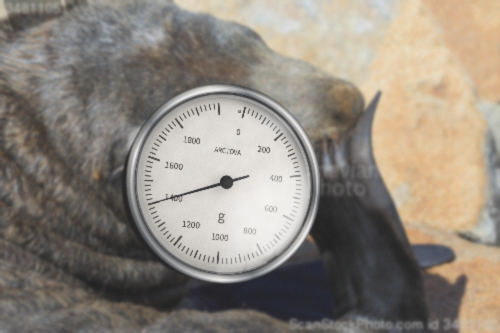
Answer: 1400 g
